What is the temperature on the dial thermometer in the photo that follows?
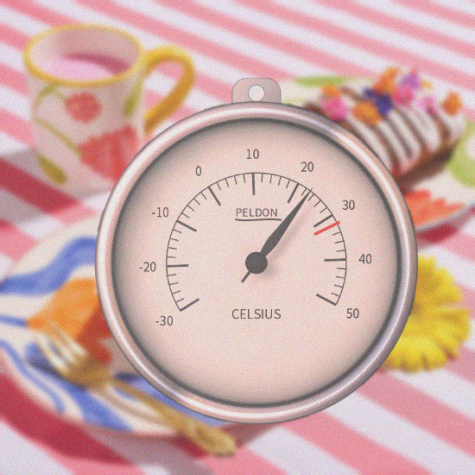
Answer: 23 °C
